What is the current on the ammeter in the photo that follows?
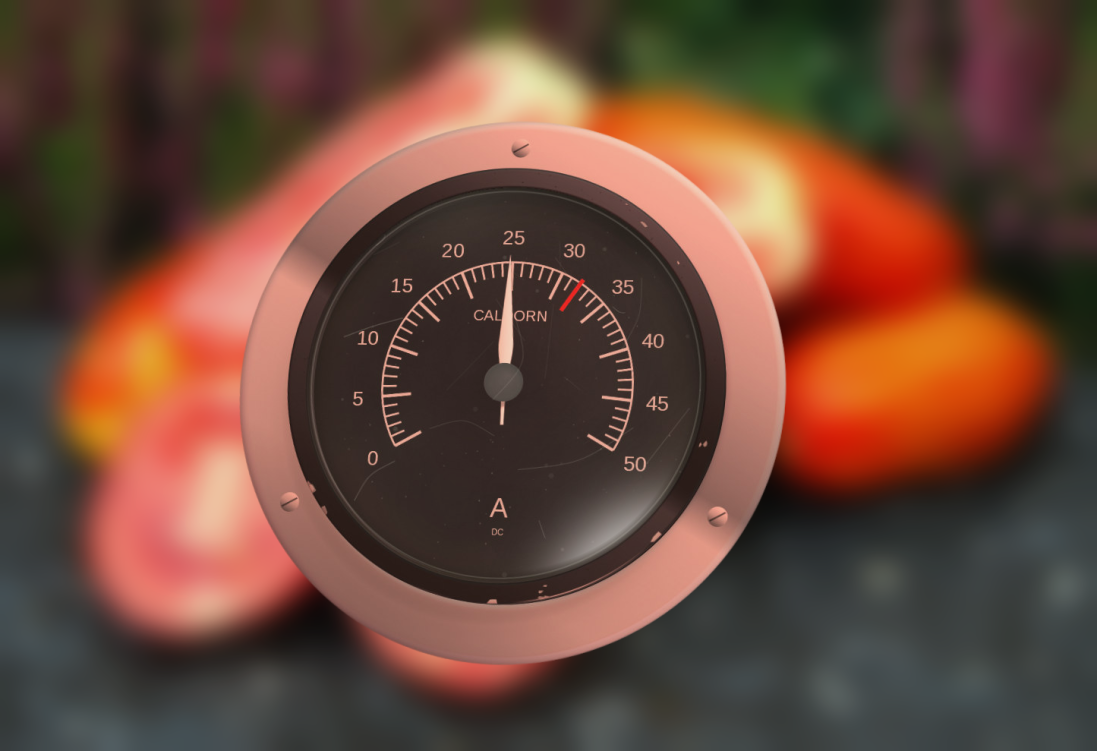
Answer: 25 A
